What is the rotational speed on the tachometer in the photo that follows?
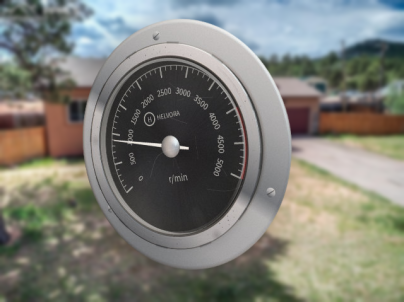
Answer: 900 rpm
